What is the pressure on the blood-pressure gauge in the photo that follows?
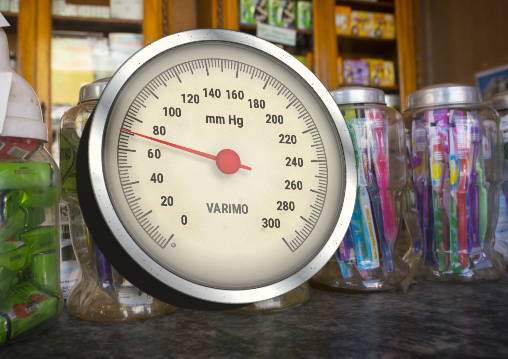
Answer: 70 mmHg
